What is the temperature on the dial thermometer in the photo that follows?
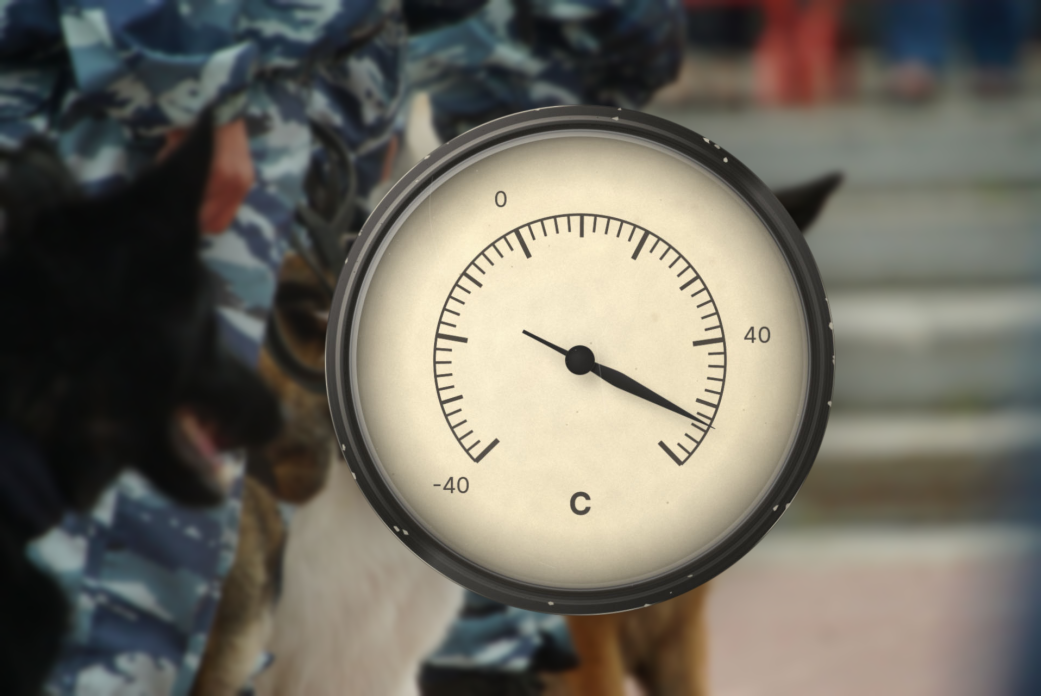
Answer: 53 °C
